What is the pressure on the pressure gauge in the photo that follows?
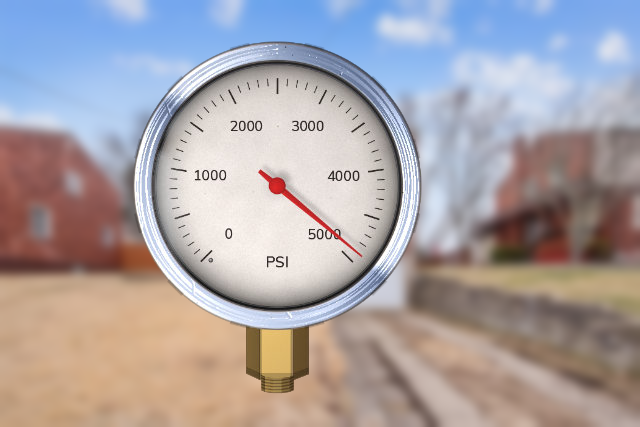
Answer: 4900 psi
